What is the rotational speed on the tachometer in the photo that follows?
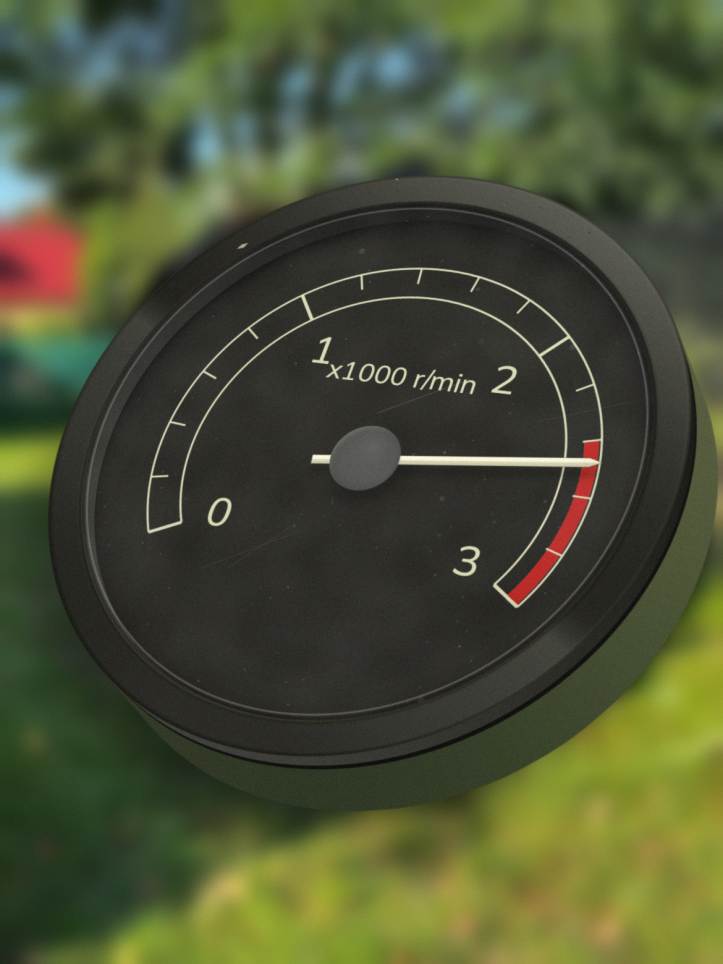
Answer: 2500 rpm
